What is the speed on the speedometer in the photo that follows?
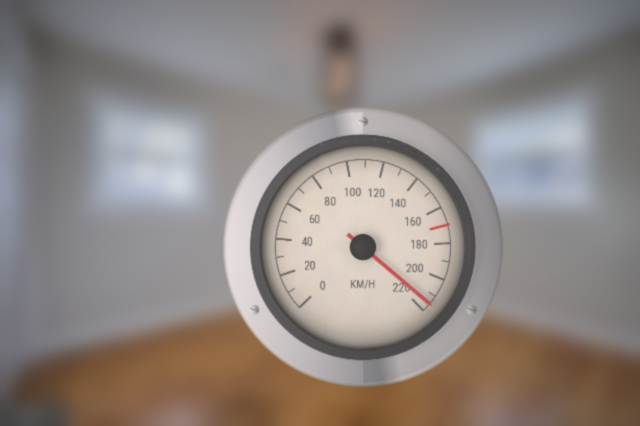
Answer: 215 km/h
